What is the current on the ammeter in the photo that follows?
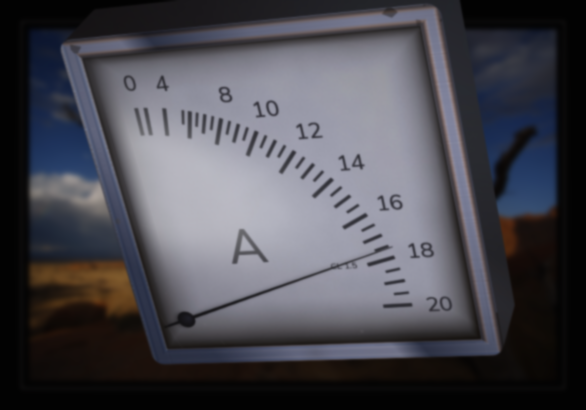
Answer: 17.5 A
